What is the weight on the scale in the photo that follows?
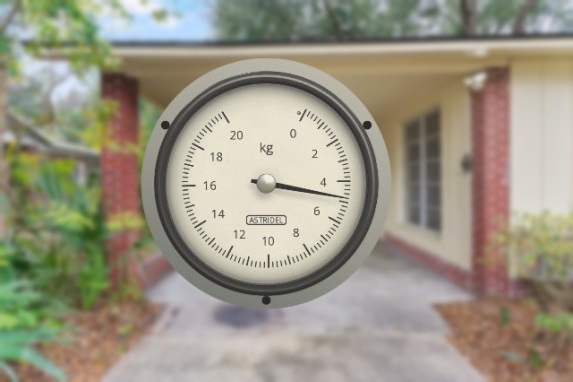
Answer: 4.8 kg
